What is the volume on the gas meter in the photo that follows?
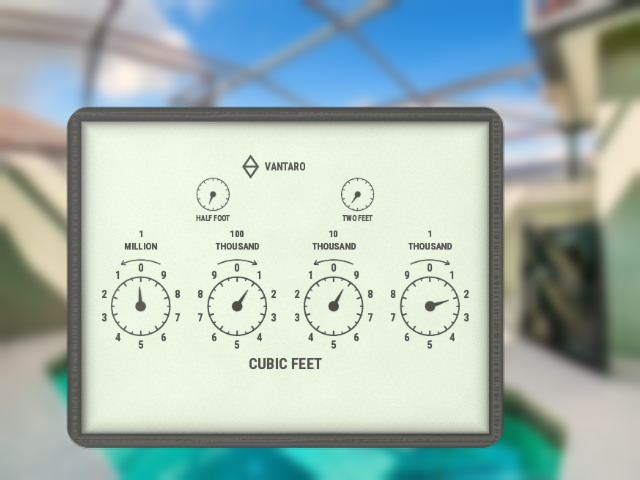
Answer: 9200 ft³
